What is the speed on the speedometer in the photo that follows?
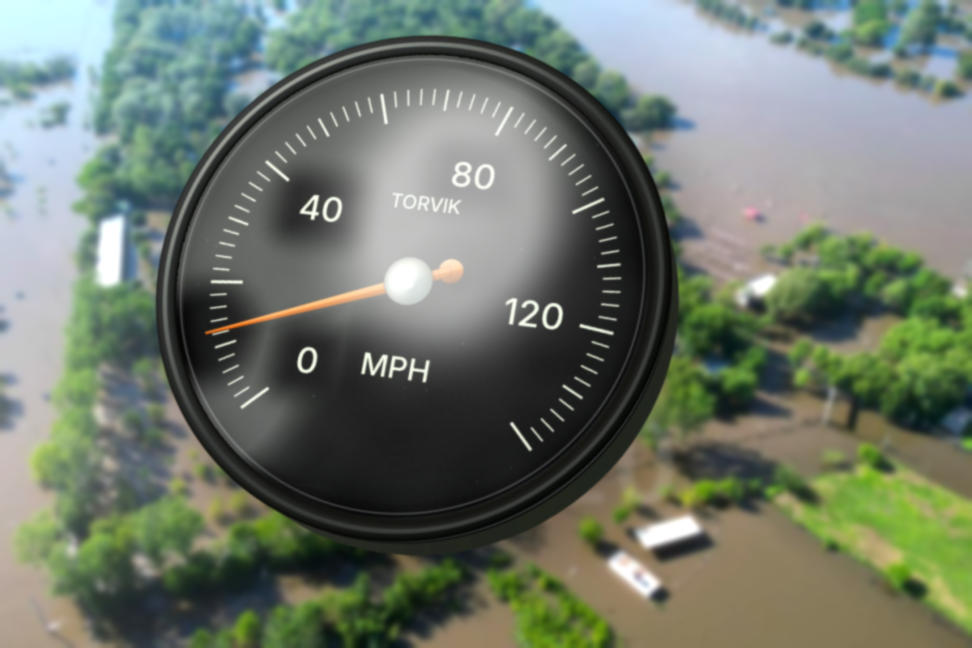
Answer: 12 mph
